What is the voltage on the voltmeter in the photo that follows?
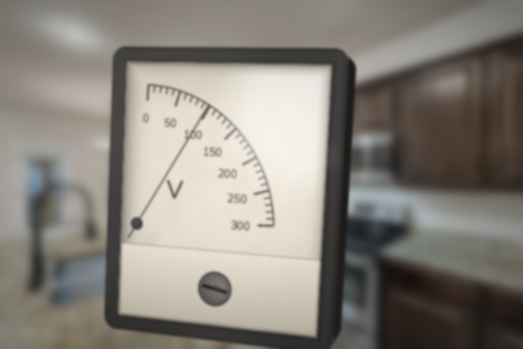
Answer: 100 V
